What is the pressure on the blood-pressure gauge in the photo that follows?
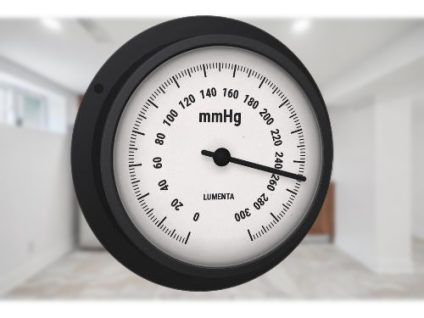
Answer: 250 mmHg
